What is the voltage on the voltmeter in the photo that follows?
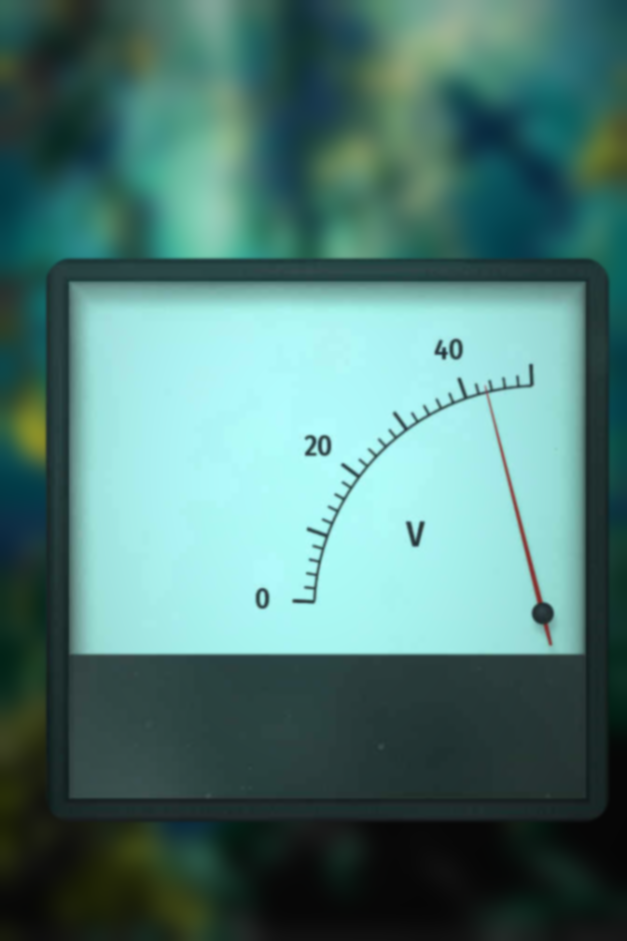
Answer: 43 V
